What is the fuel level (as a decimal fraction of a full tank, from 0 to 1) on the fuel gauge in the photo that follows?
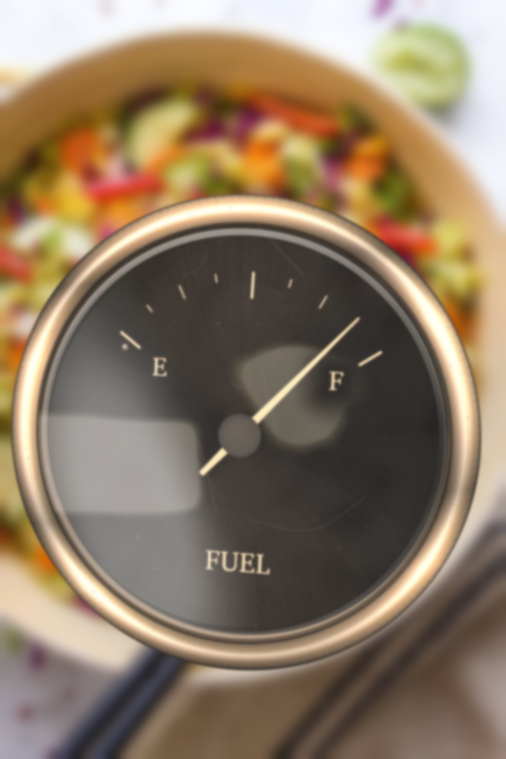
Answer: 0.875
